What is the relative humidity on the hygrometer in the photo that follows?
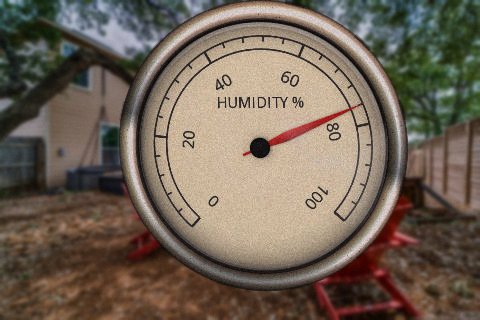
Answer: 76 %
